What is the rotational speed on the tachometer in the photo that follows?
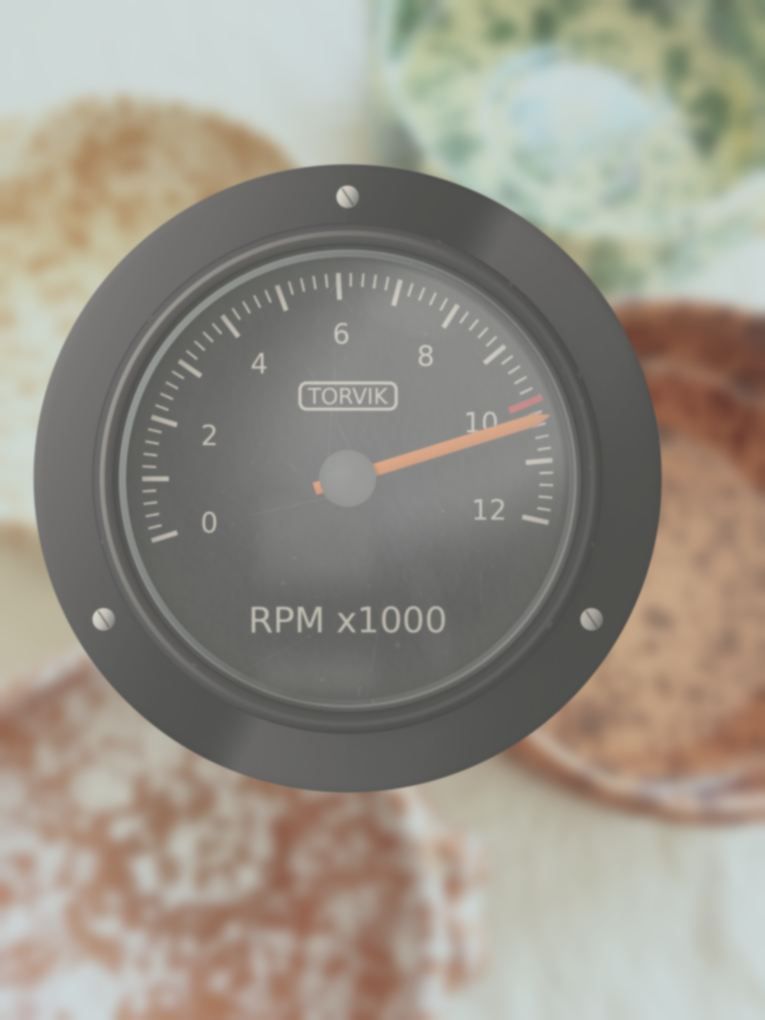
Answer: 10300 rpm
